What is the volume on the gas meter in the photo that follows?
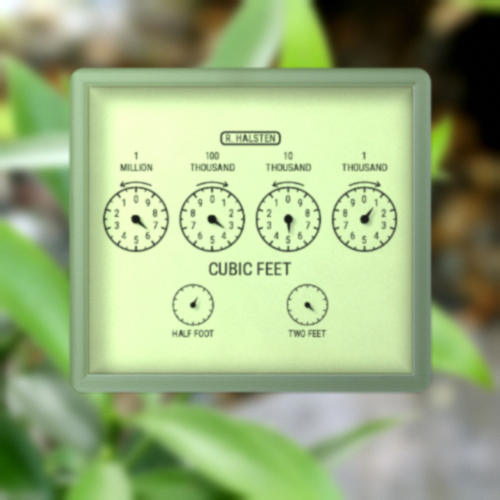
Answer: 635100 ft³
